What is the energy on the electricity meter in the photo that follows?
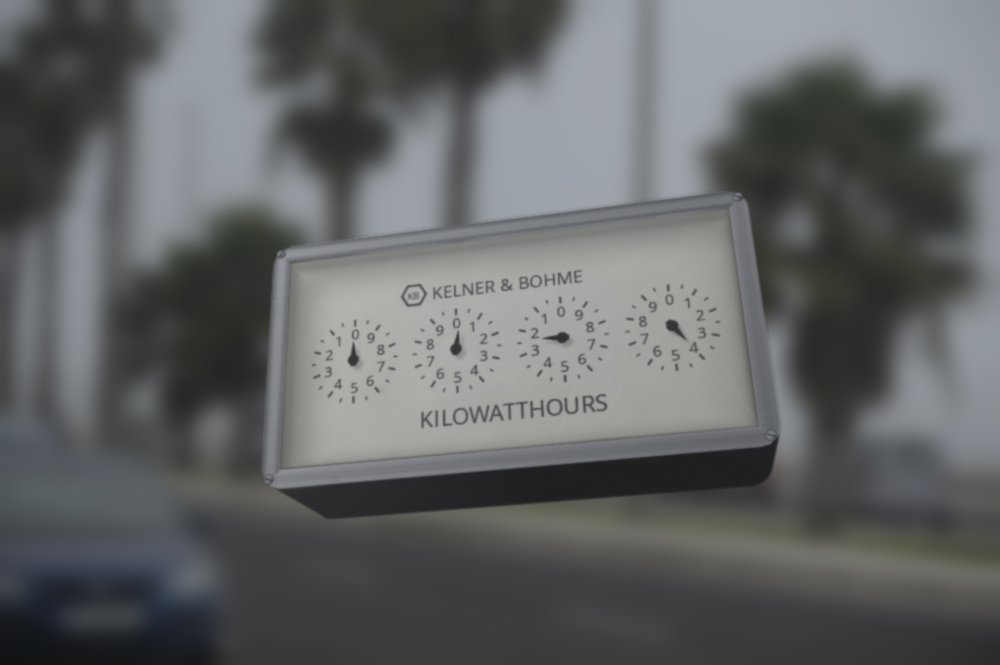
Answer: 24 kWh
